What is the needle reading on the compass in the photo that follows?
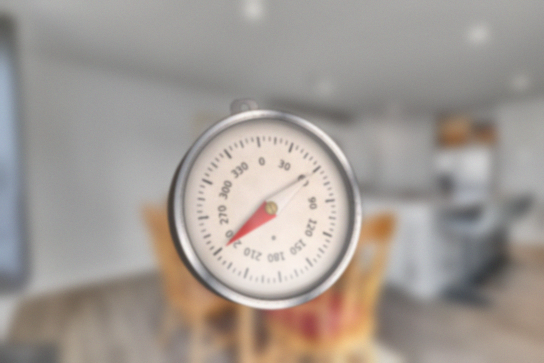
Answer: 240 °
